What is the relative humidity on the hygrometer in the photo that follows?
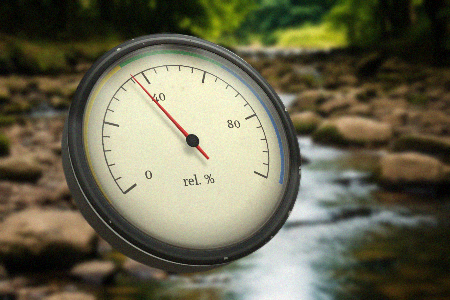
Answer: 36 %
